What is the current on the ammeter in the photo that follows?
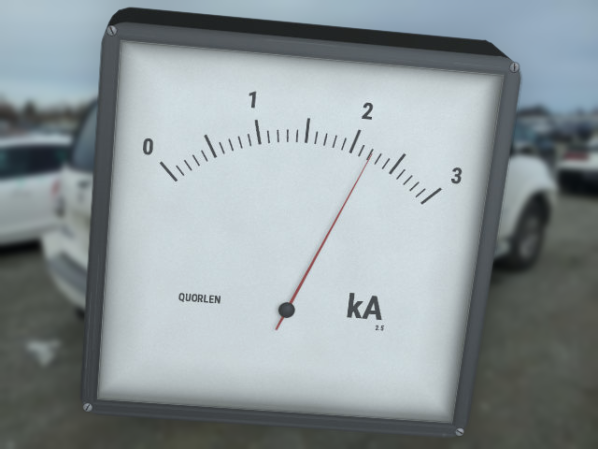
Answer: 2.2 kA
